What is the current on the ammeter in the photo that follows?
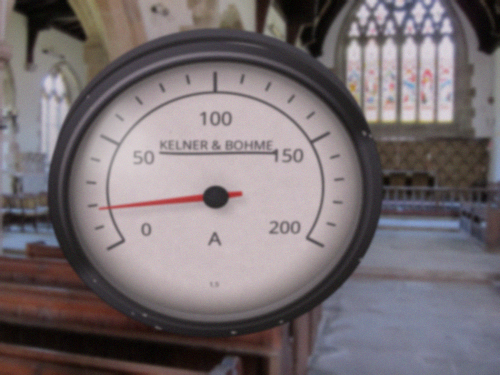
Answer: 20 A
